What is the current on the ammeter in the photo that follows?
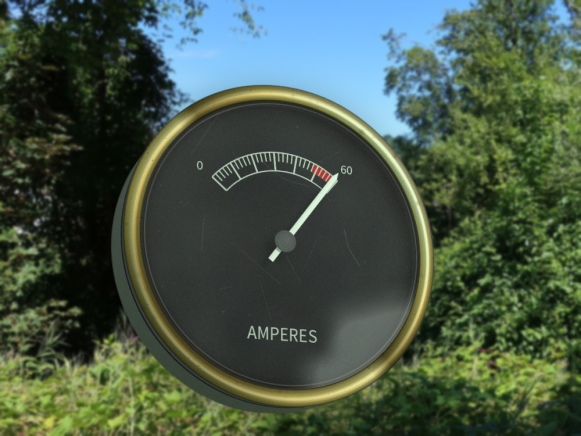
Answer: 58 A
